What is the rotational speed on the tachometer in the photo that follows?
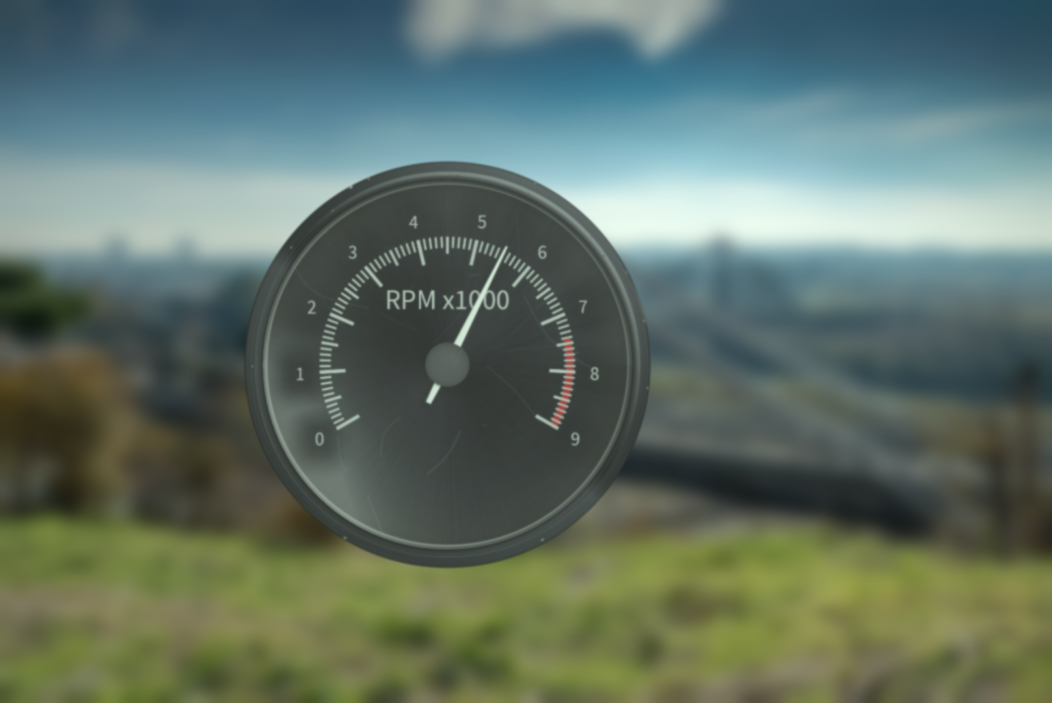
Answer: 5500 rpm
